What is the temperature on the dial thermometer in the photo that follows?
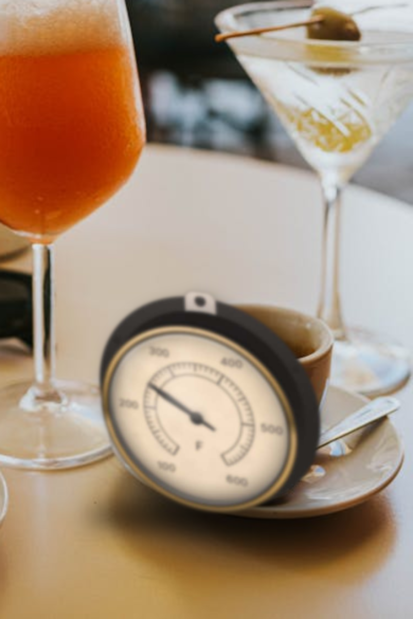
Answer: 250 °F
